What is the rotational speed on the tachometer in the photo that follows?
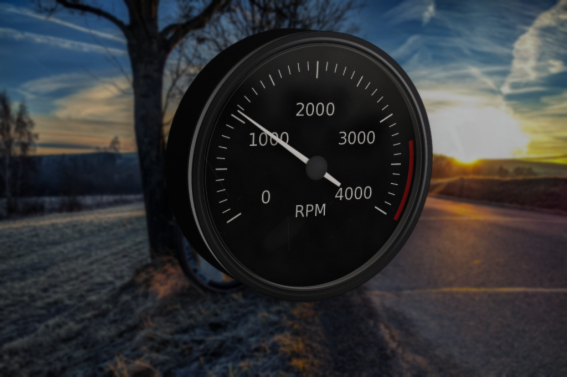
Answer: 1050 rpm
